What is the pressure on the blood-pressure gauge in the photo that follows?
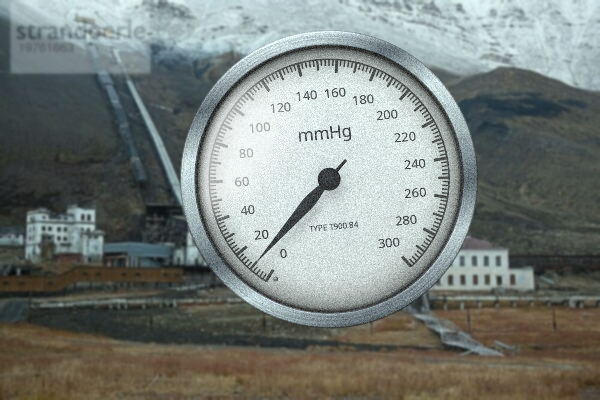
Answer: 10 mmHg
